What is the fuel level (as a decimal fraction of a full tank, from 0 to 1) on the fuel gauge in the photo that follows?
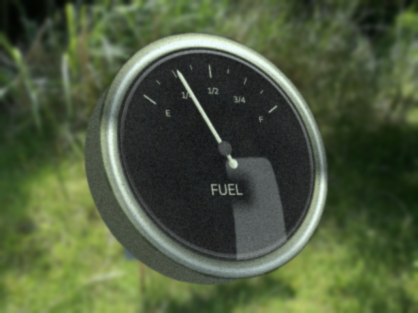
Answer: 0.25
